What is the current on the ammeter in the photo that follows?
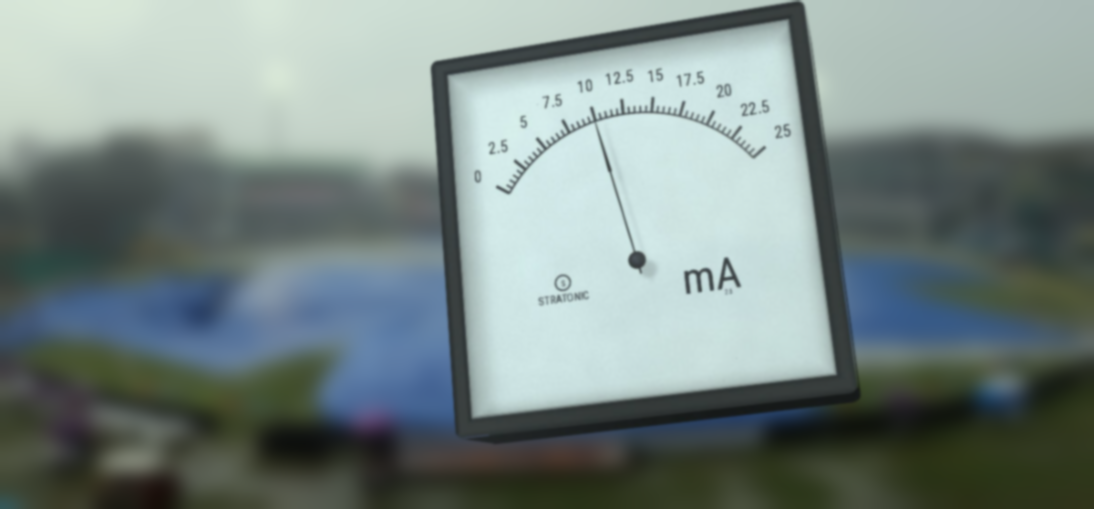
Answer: 10 mA
